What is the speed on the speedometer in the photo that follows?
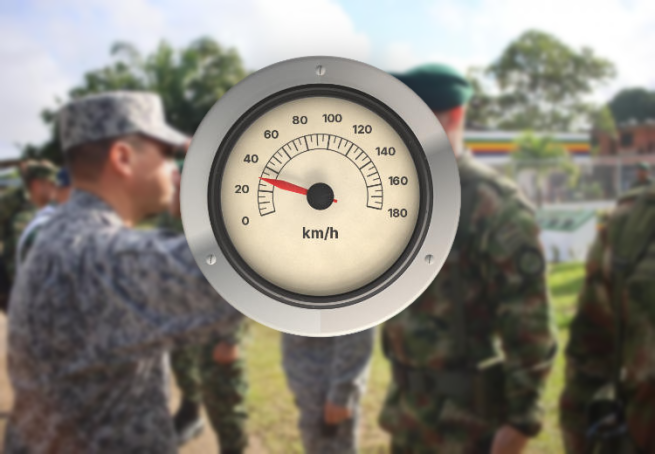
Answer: 30 km/h
